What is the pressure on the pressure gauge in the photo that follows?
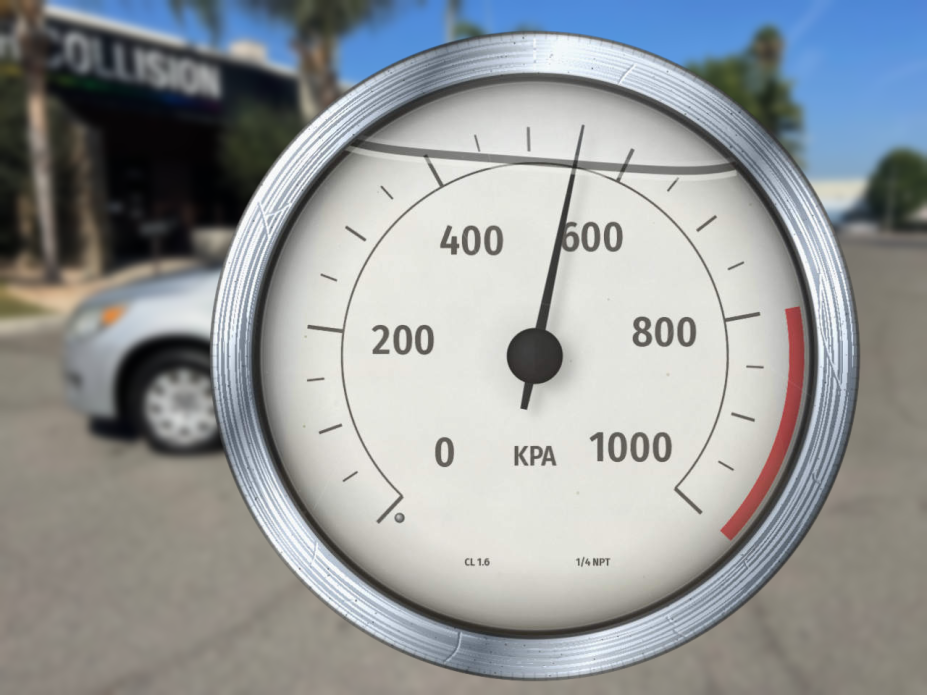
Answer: 550 kPa
